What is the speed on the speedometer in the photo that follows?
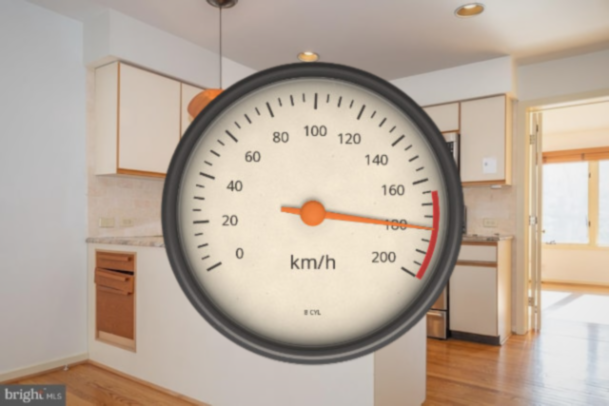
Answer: 180 km/h
